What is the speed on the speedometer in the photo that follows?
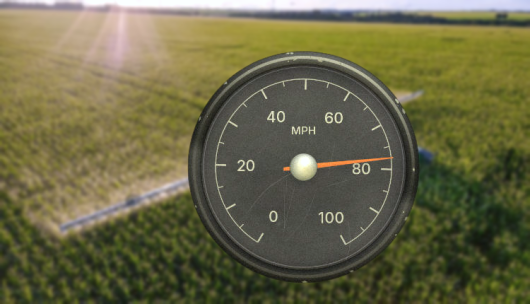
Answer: 77.5 mph
